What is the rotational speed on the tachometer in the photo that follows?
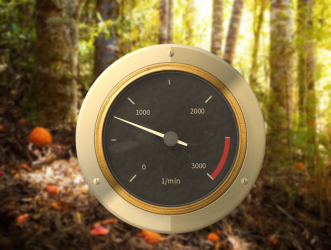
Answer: 750 rpm
